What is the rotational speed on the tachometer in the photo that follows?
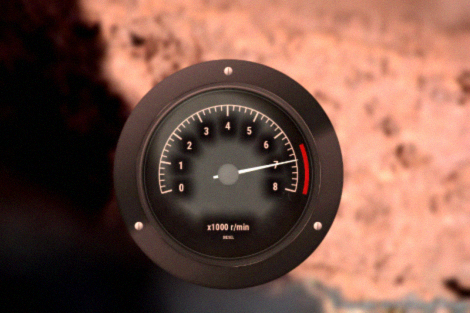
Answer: 7000 rpm
